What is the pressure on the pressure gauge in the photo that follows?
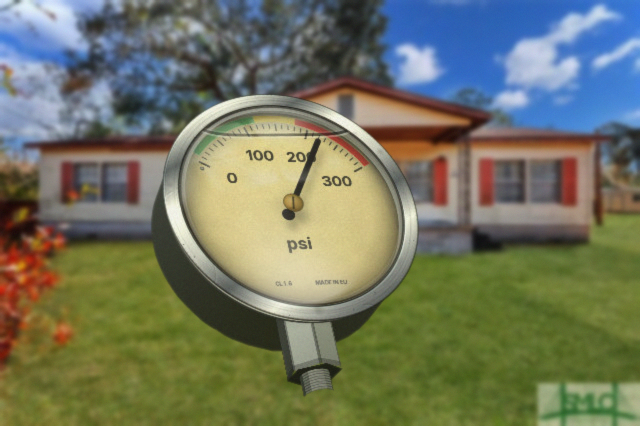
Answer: 220 psi
